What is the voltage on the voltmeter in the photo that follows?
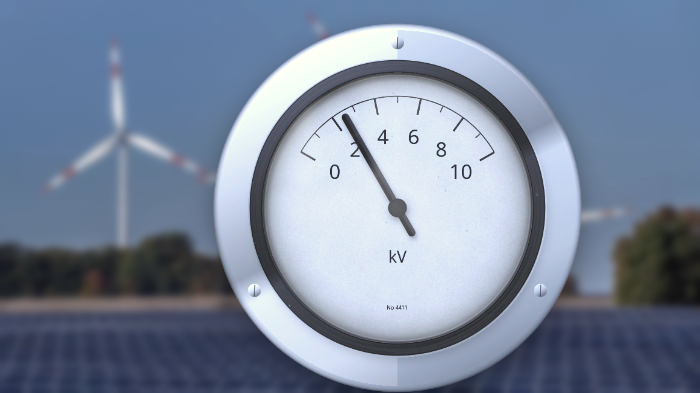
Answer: 2.5 kV
